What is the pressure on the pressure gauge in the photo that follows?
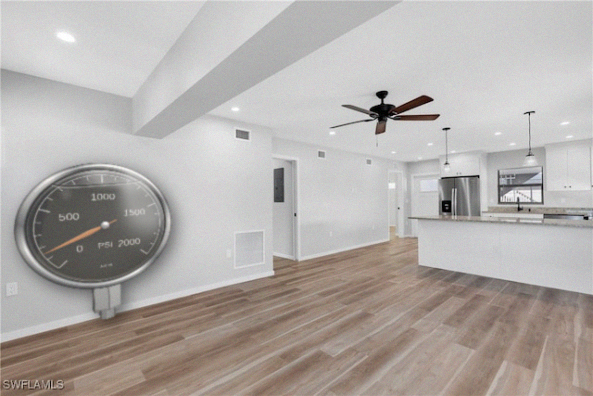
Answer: 150 psi
